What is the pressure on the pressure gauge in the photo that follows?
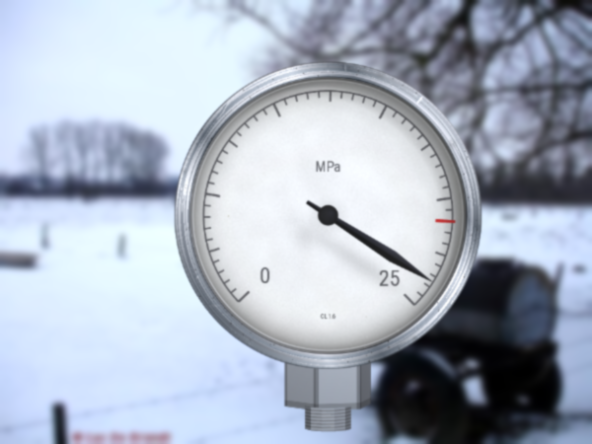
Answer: 23.75 MPa
